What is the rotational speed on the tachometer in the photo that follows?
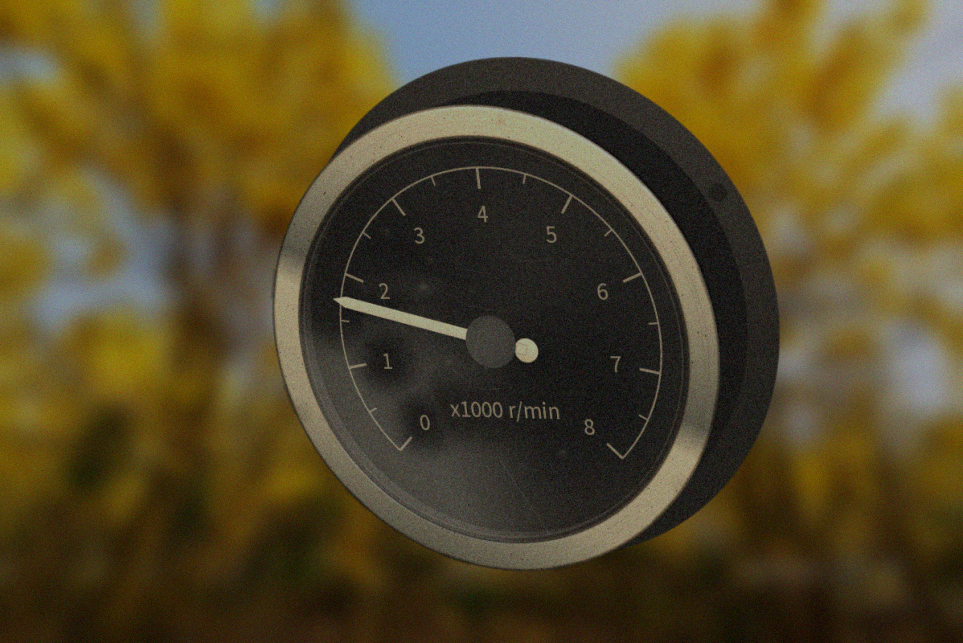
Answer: 1750 rpm
